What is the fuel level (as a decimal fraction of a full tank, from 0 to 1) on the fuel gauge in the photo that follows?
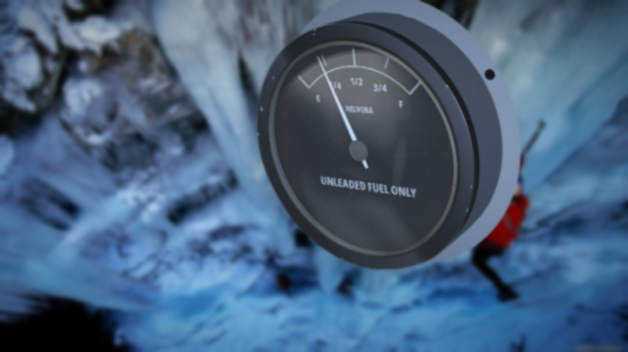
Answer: 0.25
